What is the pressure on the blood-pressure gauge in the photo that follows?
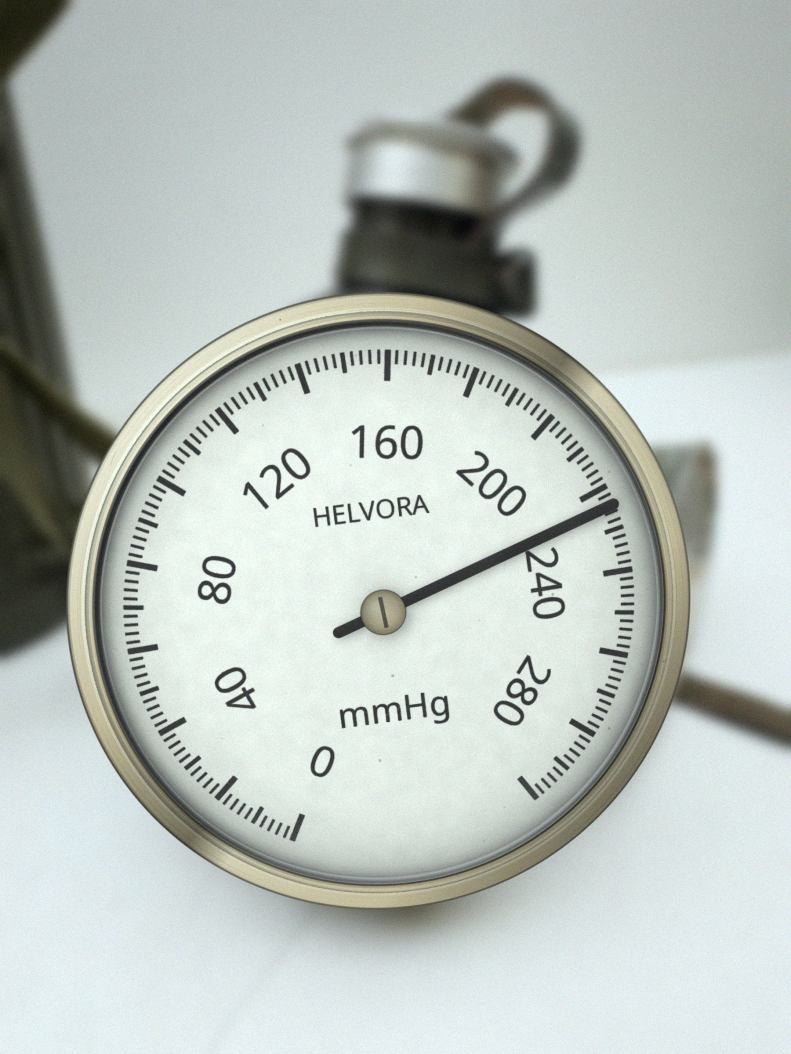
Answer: 224 mmHg
